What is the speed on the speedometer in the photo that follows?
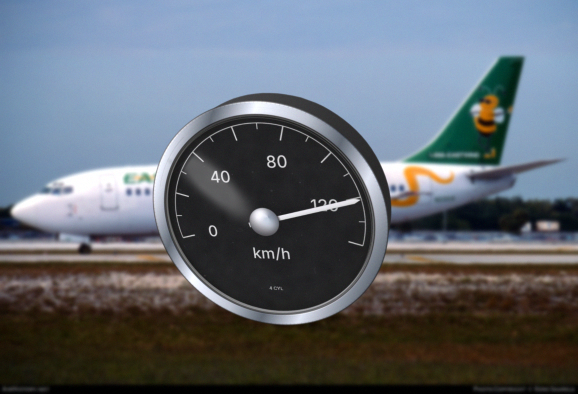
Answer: 120 km/h
